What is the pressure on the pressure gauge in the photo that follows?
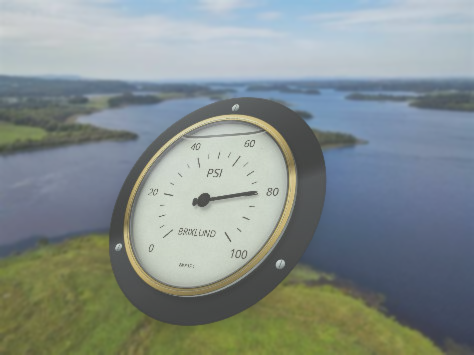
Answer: 80 psi
